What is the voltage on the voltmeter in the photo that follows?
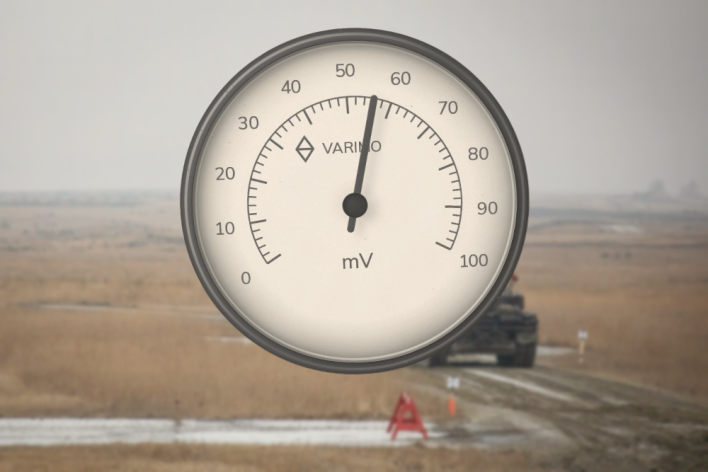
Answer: 56 mV
